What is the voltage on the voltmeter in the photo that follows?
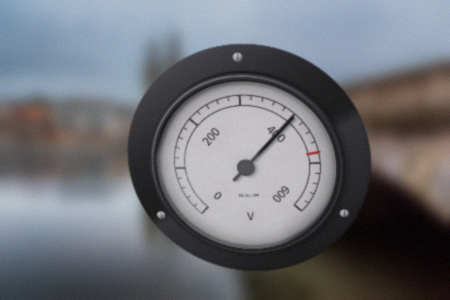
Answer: 400 V
